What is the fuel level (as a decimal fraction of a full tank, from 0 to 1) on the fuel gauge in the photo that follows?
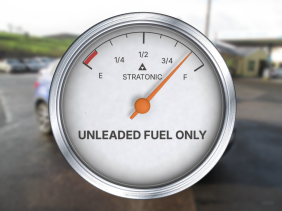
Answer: 0.875
